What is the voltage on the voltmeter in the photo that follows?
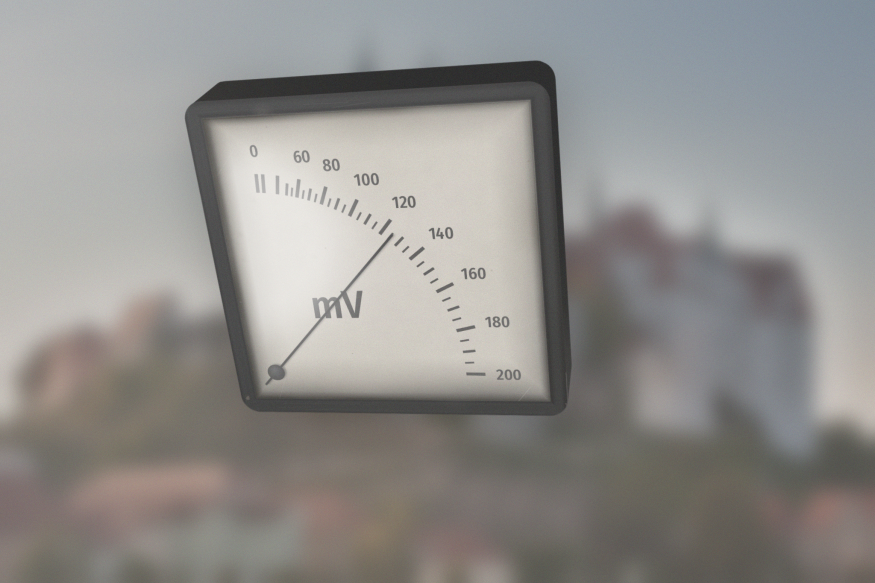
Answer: 125 mV
